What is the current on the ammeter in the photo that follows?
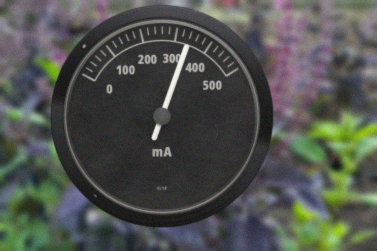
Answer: 340 mA
